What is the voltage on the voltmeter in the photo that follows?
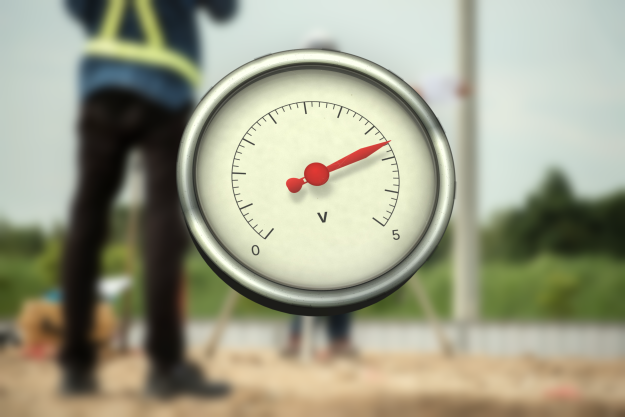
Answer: 3.8 V
